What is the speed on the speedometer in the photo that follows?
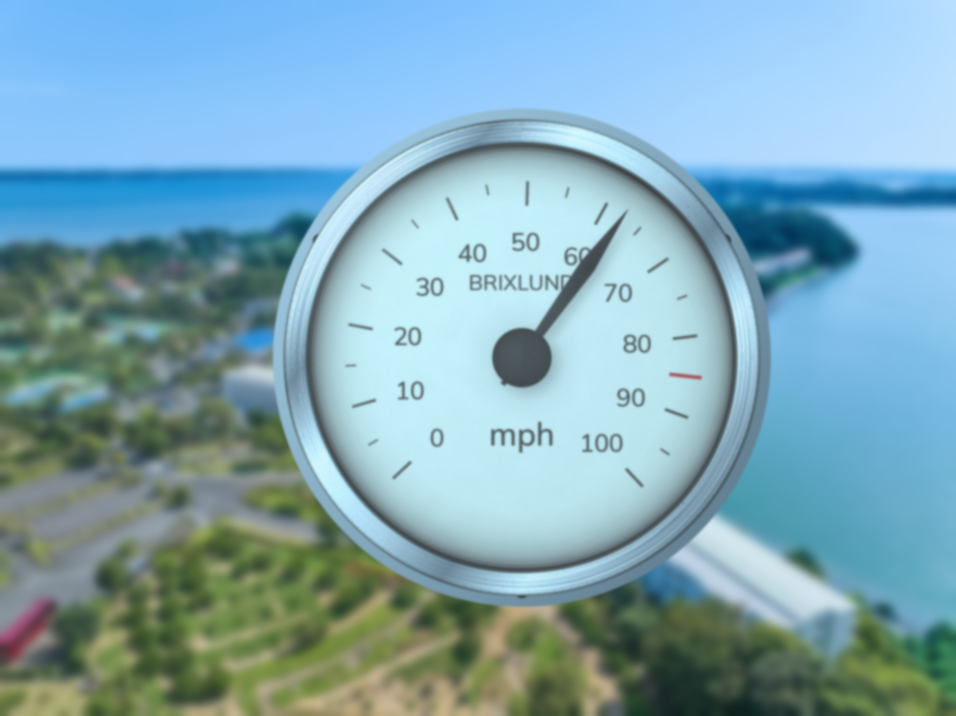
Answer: 62.5 mph
